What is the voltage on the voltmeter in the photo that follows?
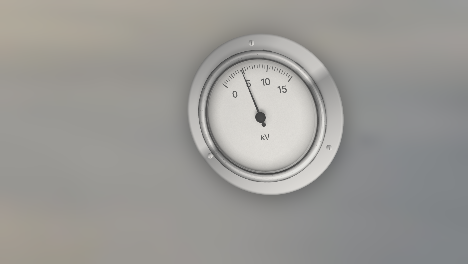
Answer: 5 kV
